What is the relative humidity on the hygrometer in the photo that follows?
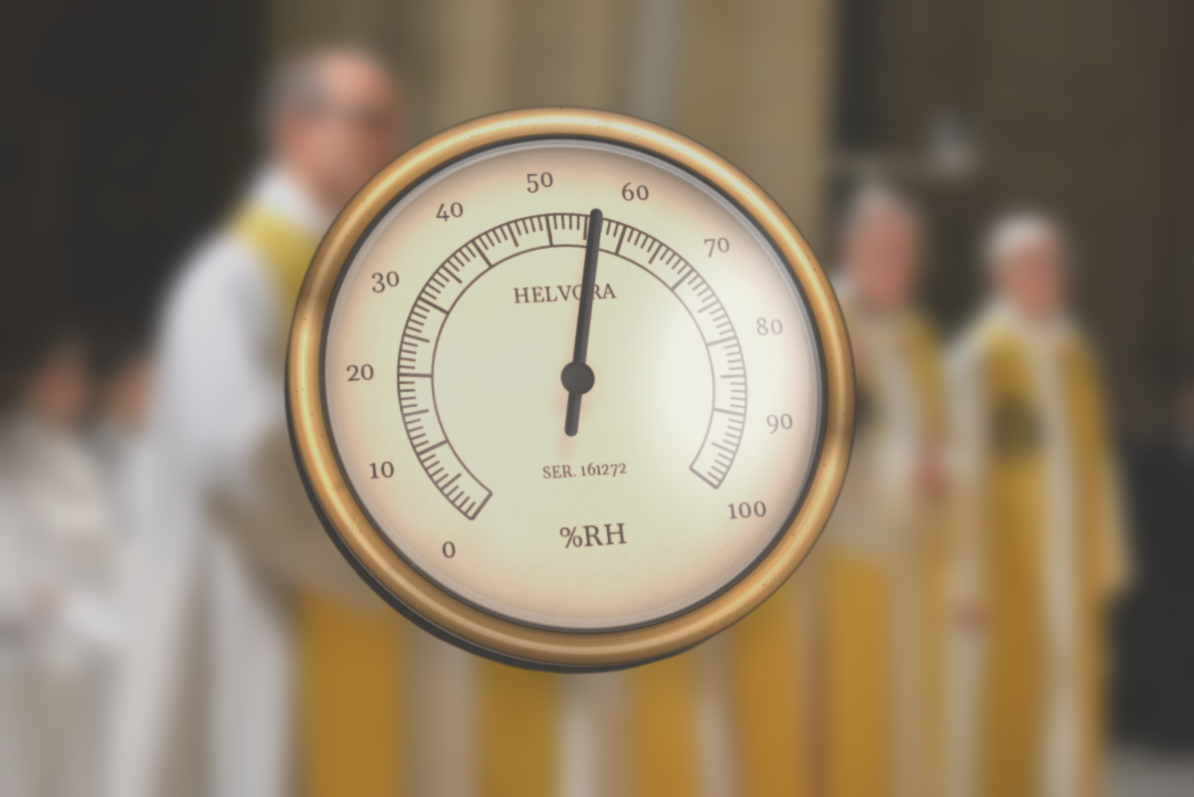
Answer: 56 %
